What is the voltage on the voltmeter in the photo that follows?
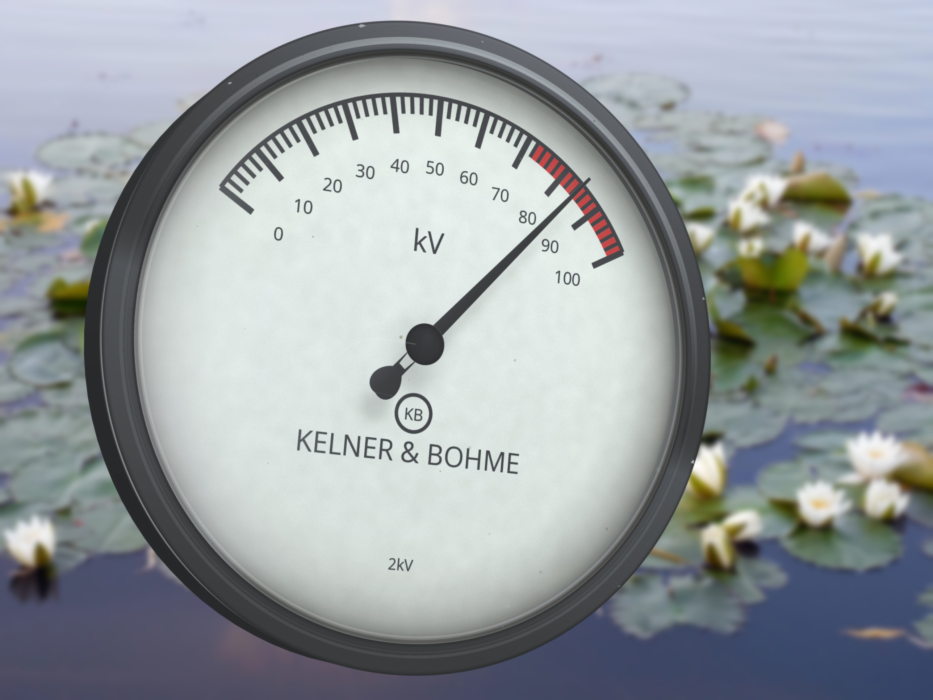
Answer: 84 kV
